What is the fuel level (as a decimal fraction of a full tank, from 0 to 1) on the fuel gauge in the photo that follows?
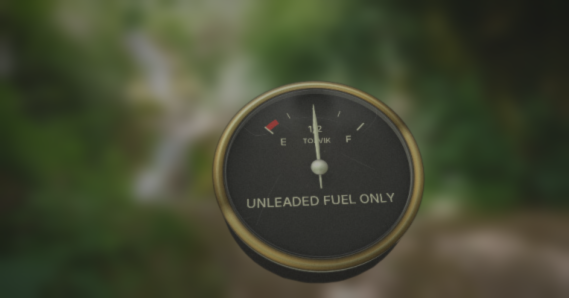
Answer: 0.5
